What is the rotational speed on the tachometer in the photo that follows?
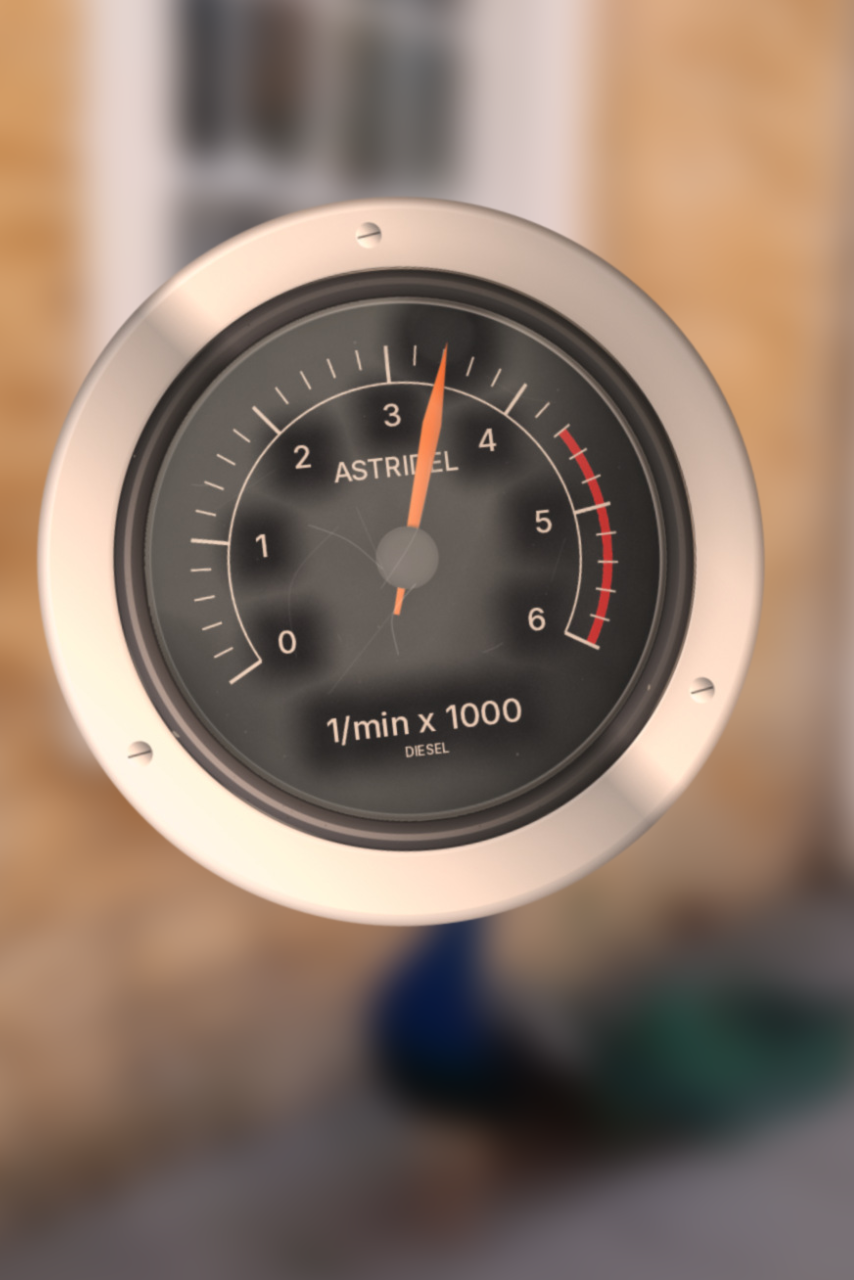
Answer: 3400 rpm
